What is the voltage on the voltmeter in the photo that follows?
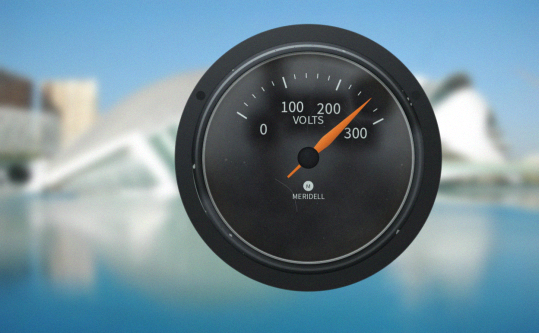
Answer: 260 V
